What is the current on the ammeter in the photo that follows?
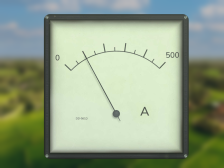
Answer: 100 A
